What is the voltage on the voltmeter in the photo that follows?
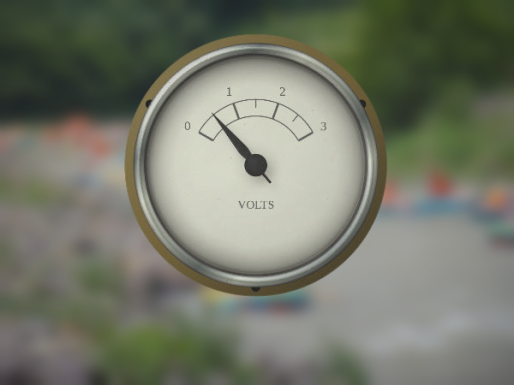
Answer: 0.5 V
